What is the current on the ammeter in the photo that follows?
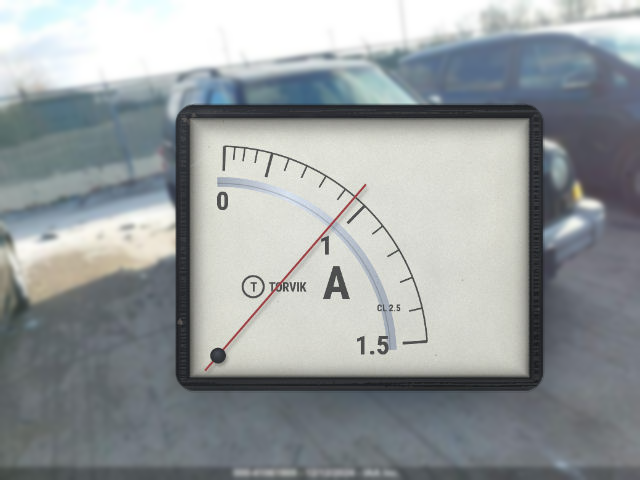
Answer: 0.95 A
